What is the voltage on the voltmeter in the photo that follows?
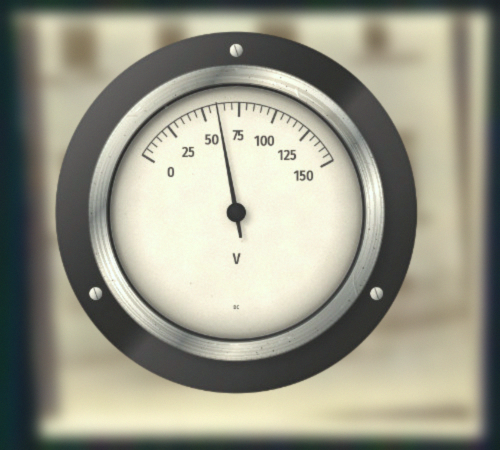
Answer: 60 V
